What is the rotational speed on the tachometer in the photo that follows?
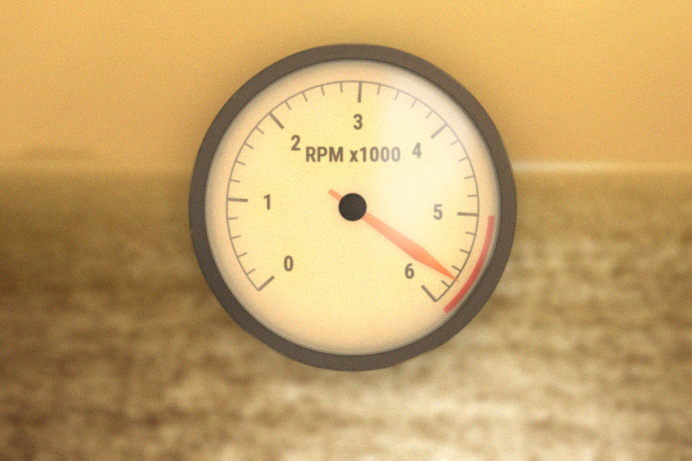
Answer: 5700 rpm
